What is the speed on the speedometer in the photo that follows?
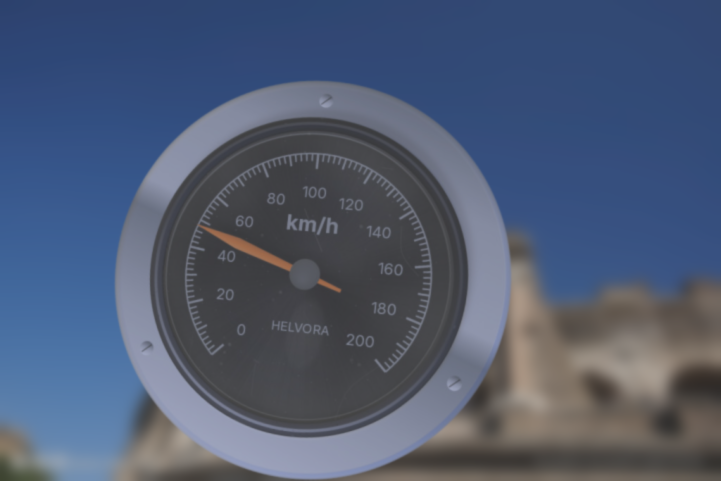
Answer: 48 km/h
